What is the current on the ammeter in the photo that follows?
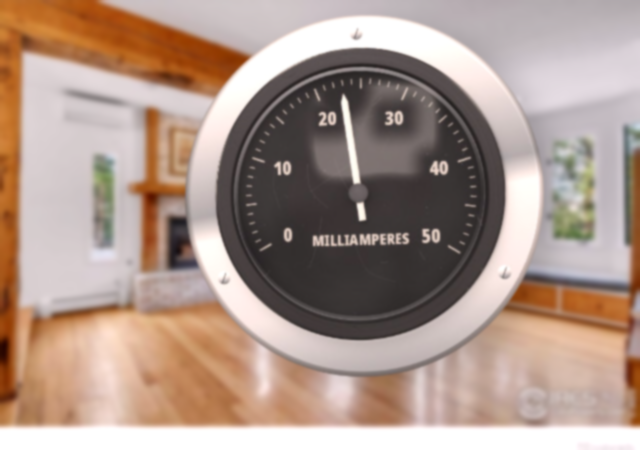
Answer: 23 mA
